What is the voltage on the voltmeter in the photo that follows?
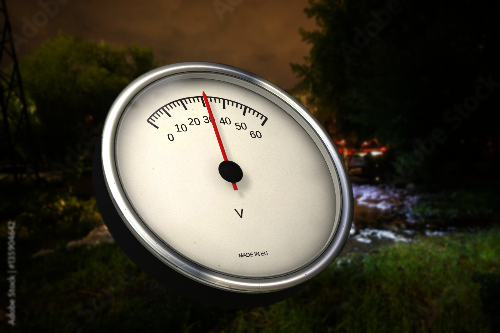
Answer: 30 V
